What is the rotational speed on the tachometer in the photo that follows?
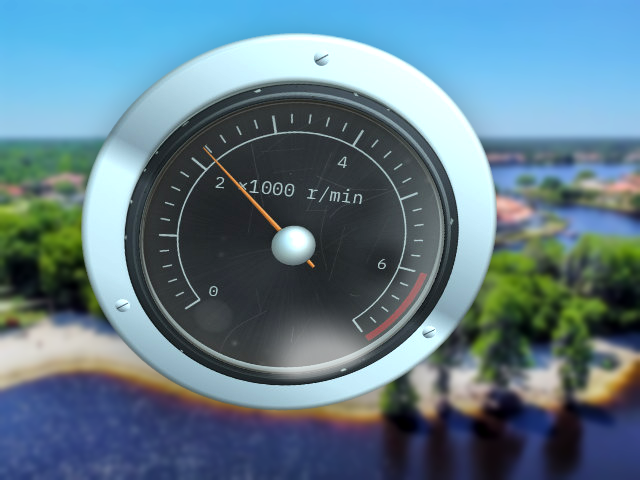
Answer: 2200 rpm
